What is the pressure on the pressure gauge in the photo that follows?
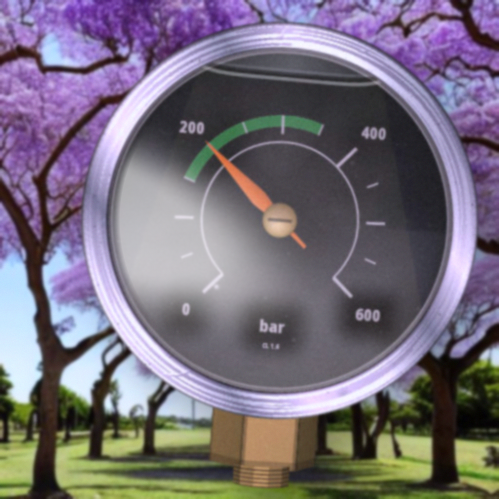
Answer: 200 bar
